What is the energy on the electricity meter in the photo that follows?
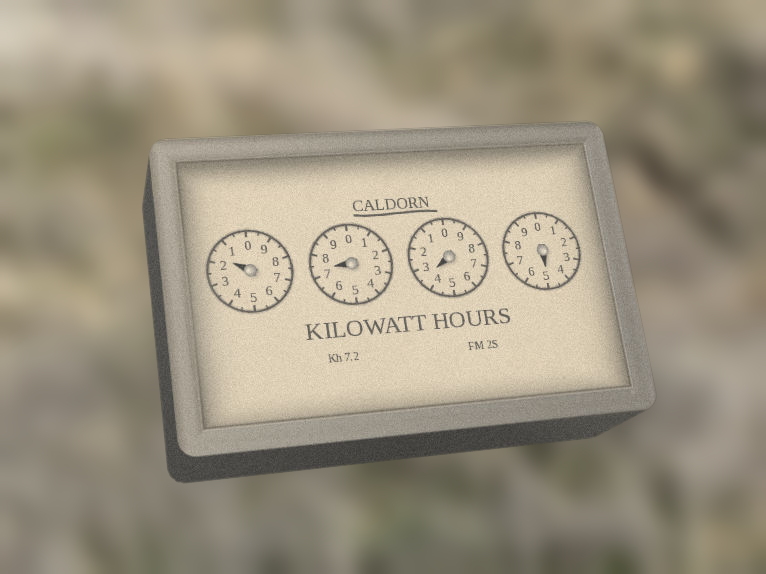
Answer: 1735 kWh
